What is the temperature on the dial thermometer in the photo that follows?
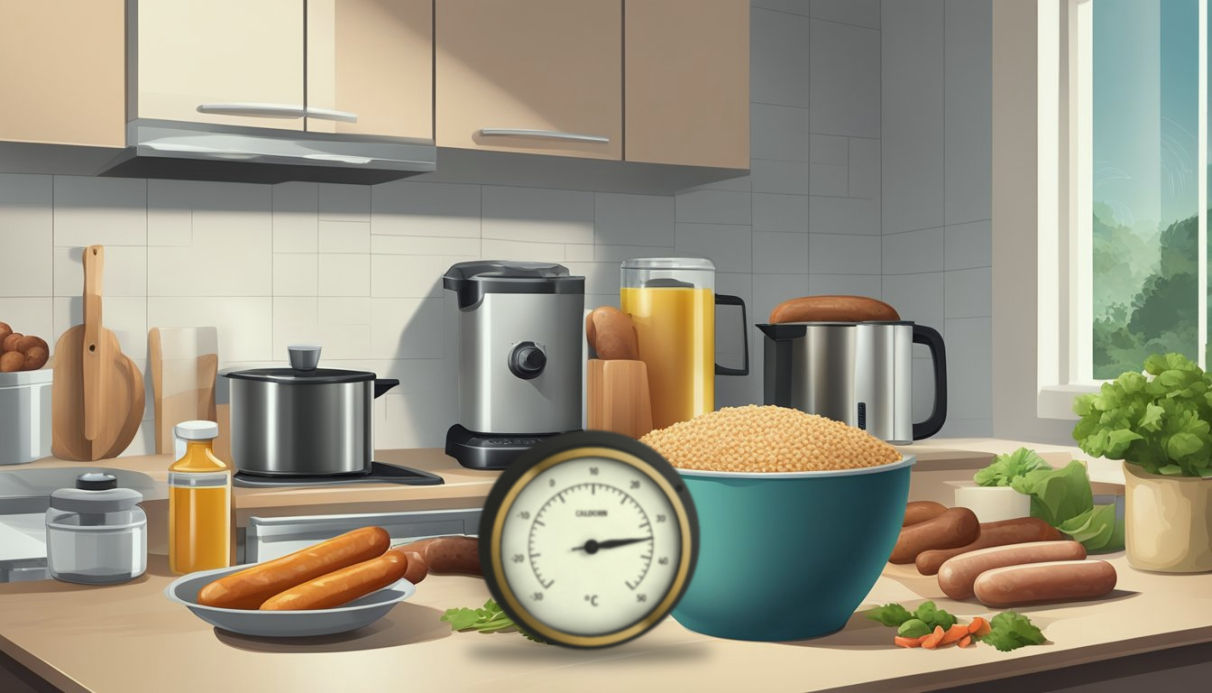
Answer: 34 °C
